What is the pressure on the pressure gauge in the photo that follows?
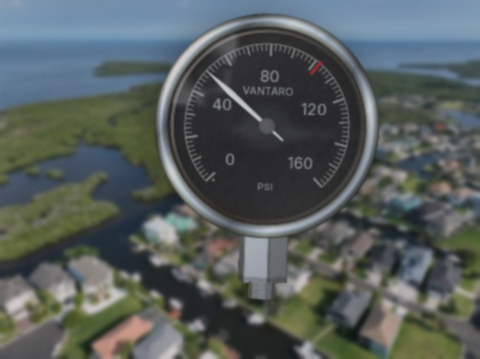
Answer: 50 psi
